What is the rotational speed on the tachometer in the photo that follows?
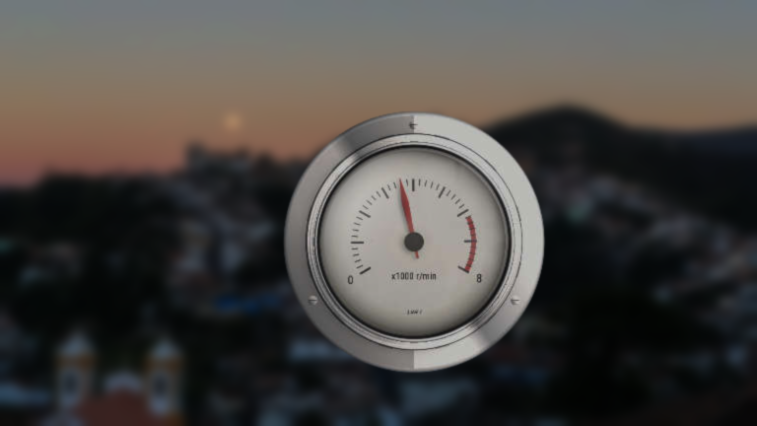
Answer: 3600 rpm
